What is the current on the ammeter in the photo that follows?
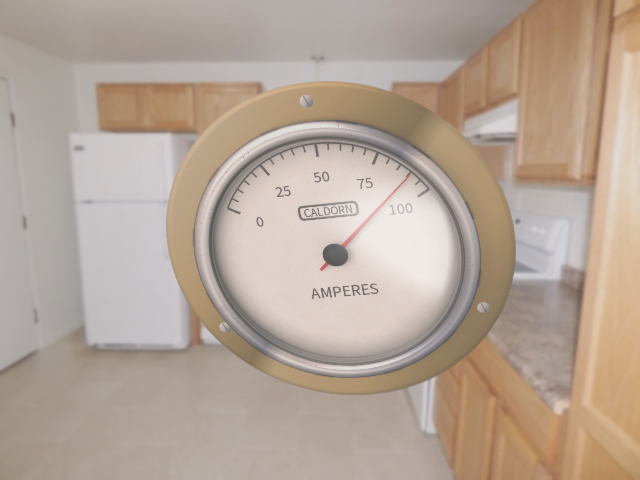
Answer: 90 A
